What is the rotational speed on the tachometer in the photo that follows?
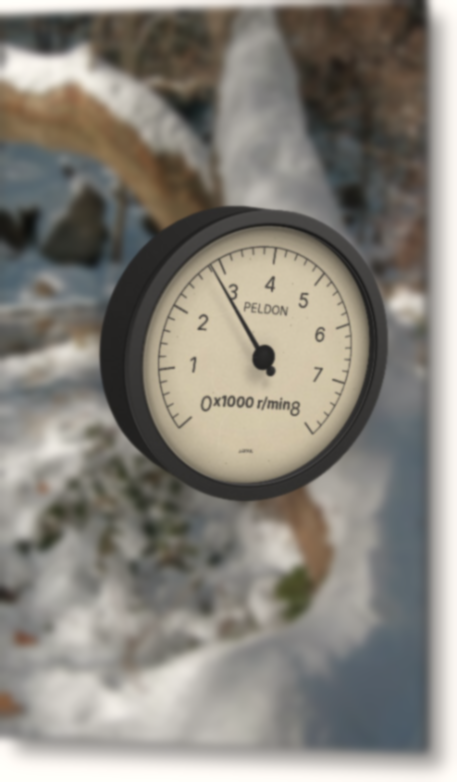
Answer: 2800 rpm
